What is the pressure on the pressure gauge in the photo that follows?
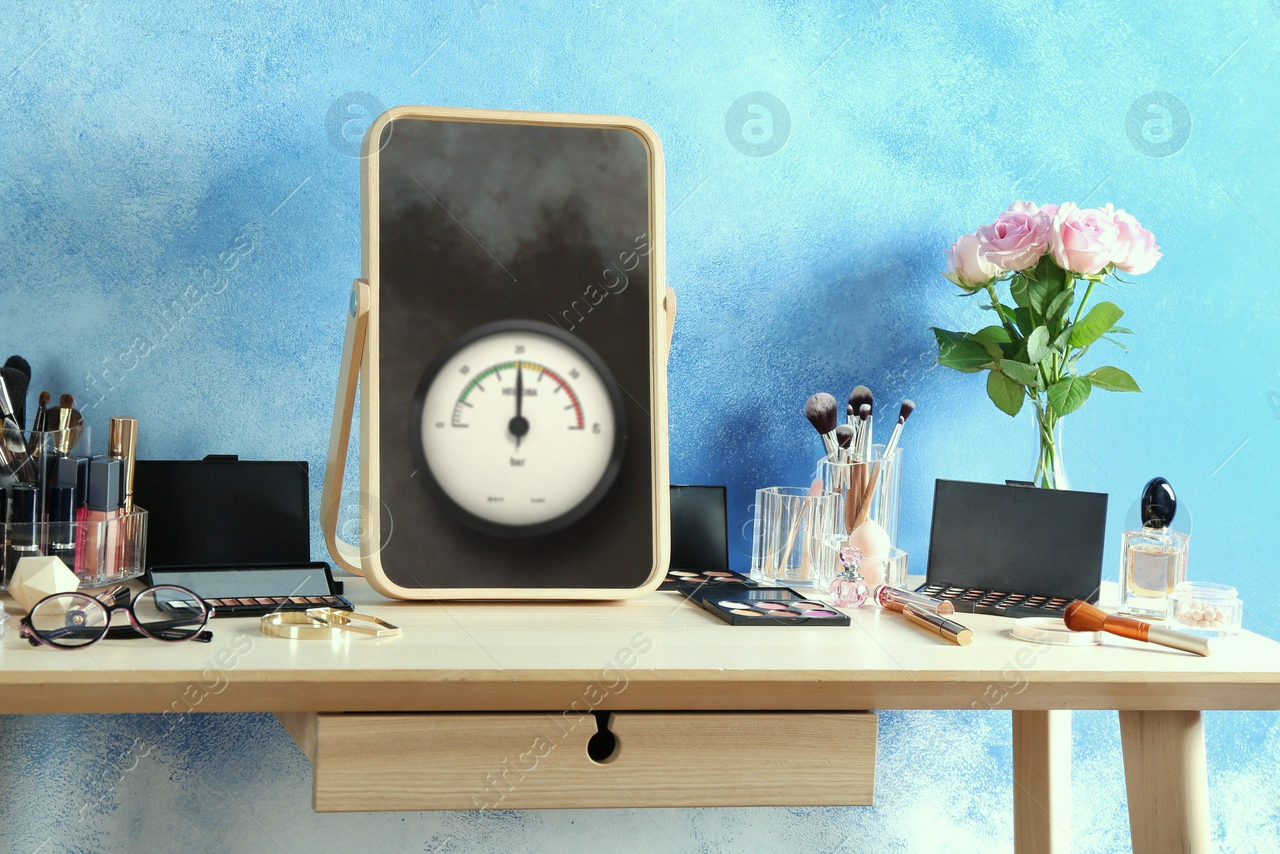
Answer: 20 bar
